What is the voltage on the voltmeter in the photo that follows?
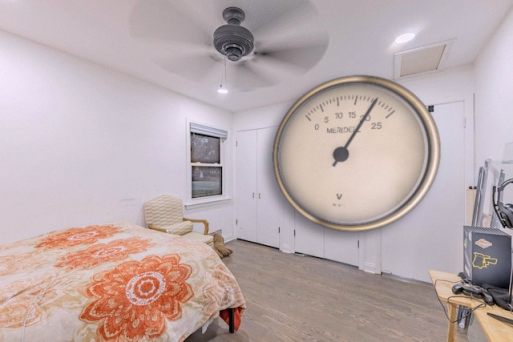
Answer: 20 V
